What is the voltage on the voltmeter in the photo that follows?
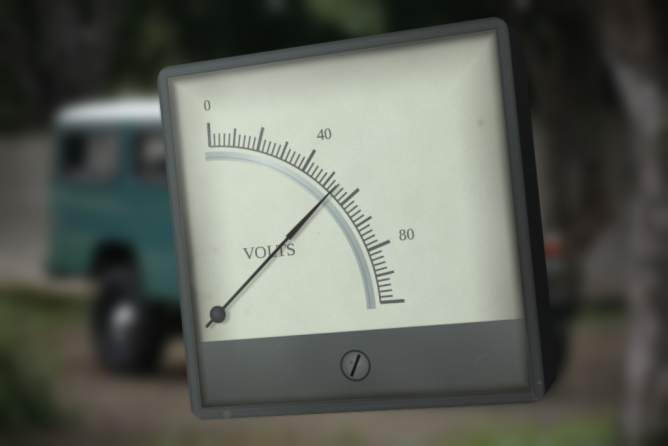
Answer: 54 V
